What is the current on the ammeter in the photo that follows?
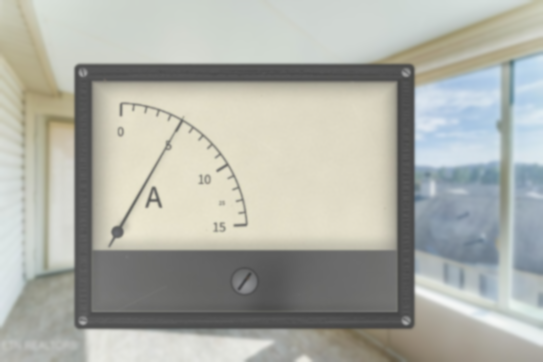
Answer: 5 A
